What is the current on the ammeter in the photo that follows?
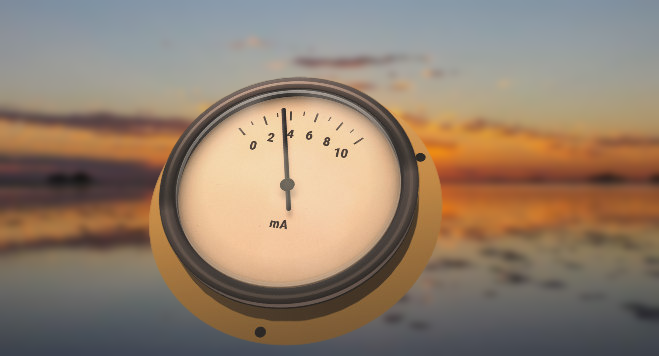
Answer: 3.5 mA
